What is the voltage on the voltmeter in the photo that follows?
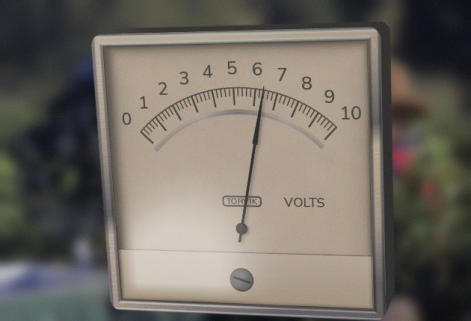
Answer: 6.4 V
